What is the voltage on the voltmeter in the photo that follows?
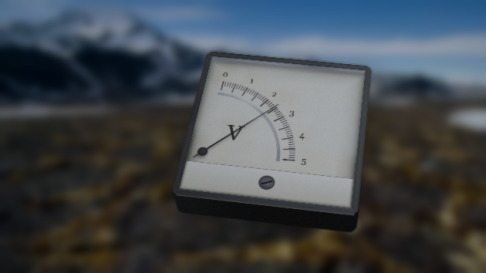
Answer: 2.5 V
